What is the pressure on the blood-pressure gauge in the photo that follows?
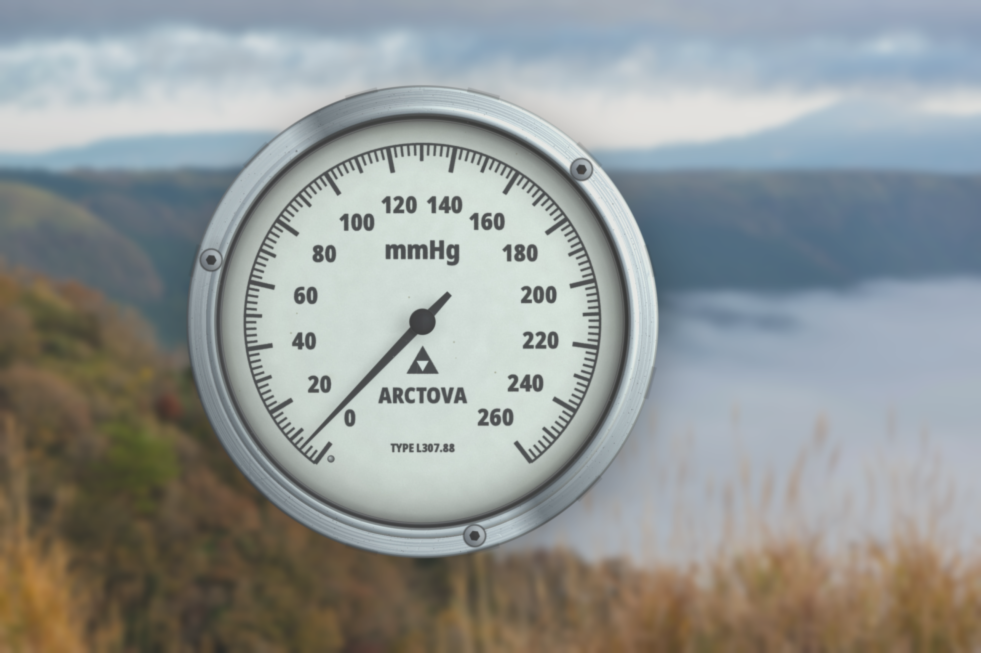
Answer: 6 mmHg
